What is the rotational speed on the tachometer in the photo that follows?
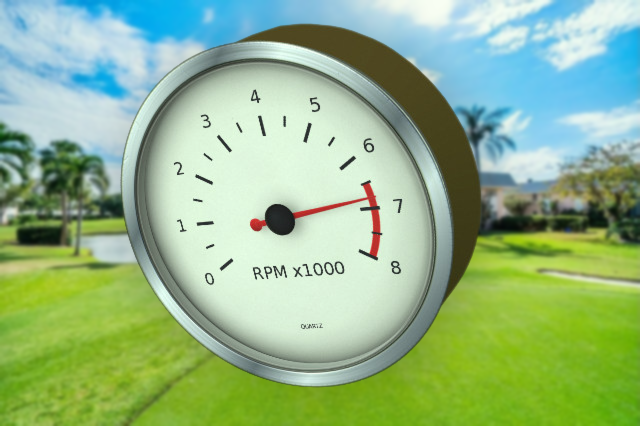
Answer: 6750 rpm
